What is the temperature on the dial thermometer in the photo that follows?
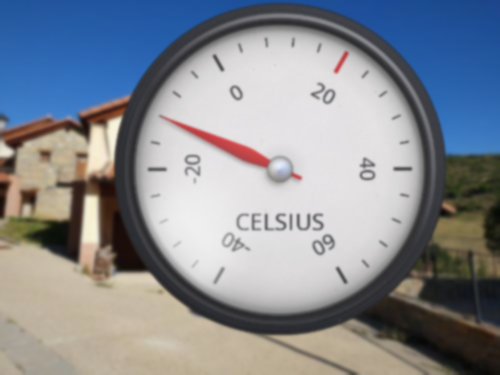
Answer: -12 °C
